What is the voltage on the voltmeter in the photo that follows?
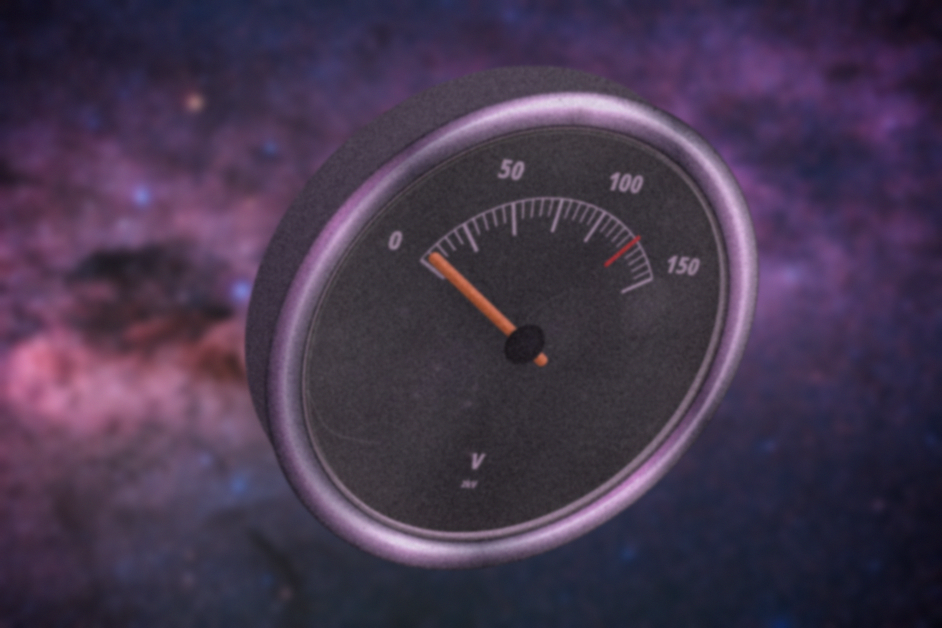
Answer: 5 V
